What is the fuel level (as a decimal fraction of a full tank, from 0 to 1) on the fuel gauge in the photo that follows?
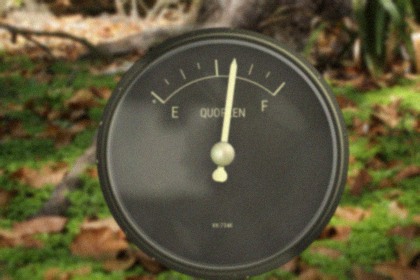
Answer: 0.625
